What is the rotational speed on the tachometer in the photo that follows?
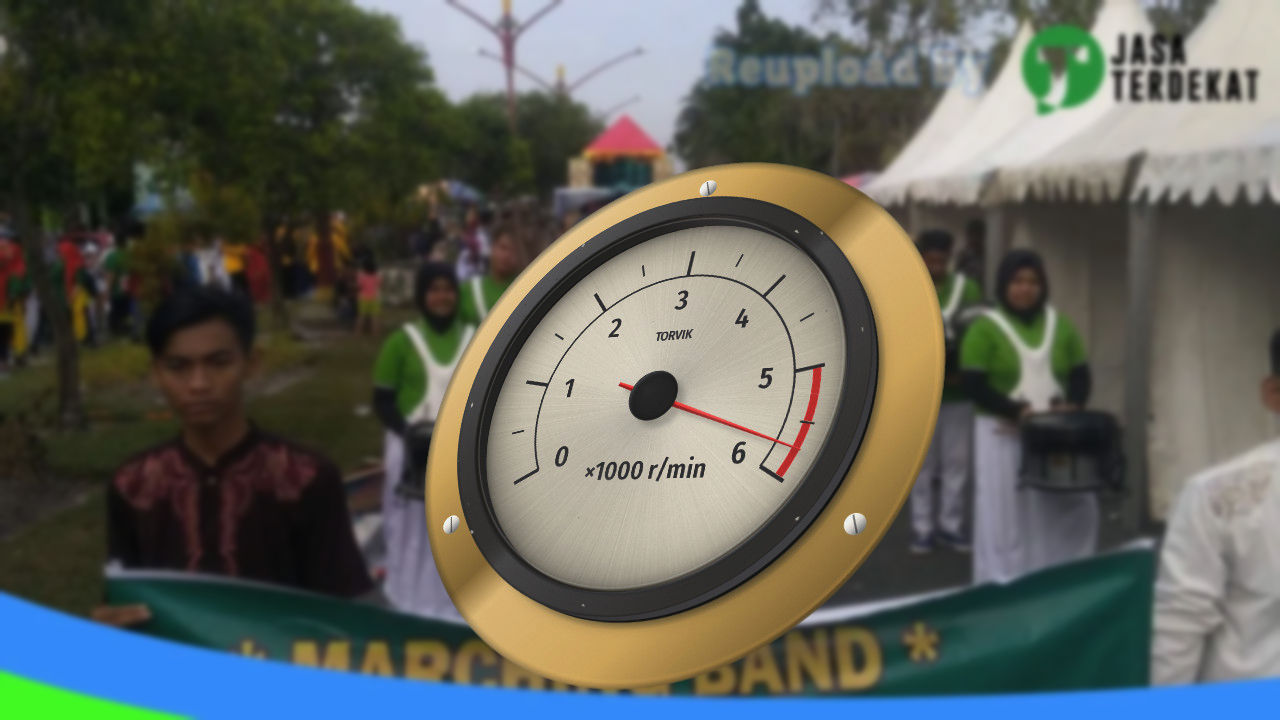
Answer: 5750 rpm
